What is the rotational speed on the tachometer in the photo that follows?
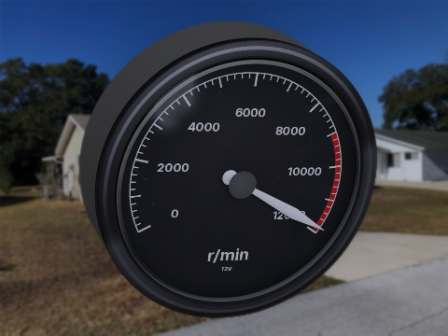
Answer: 11800 rpm
